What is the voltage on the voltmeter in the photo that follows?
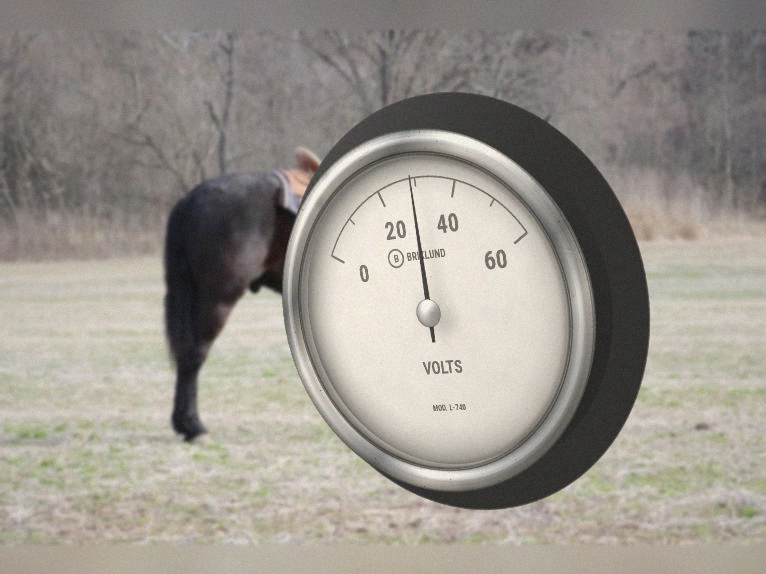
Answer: 30 V
